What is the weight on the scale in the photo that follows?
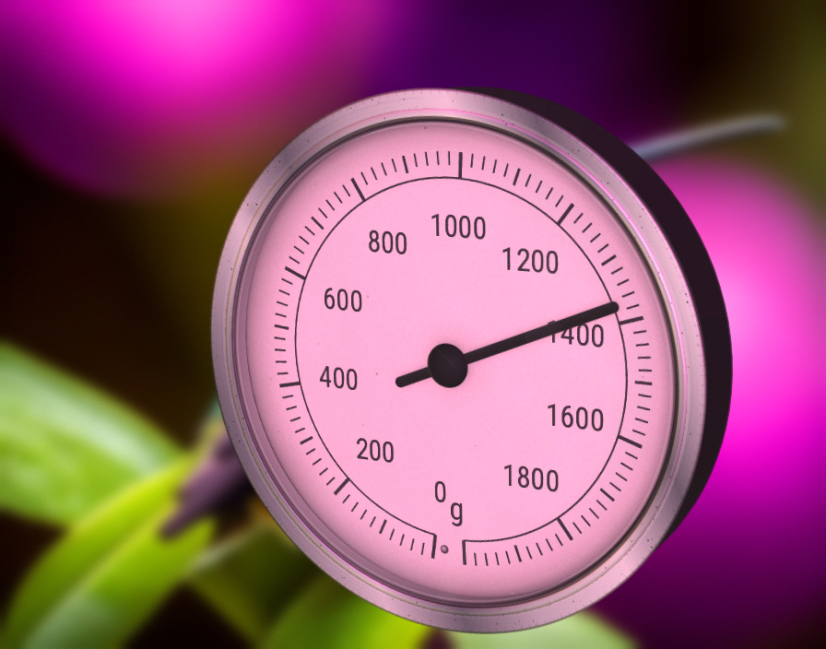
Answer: 1370 g
